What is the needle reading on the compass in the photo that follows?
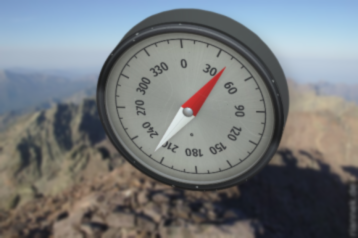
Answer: 40 °
